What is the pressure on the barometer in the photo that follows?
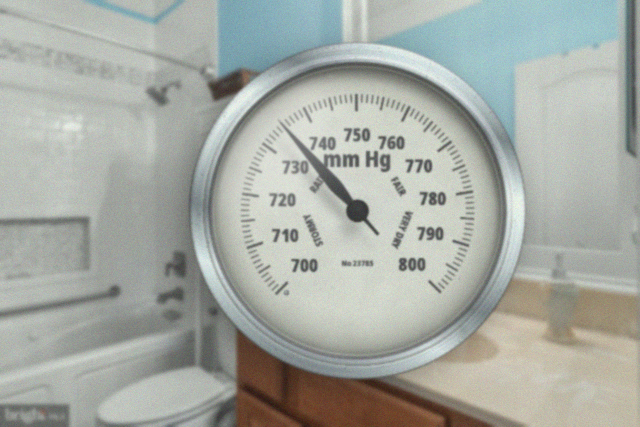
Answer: 735 mmHg
